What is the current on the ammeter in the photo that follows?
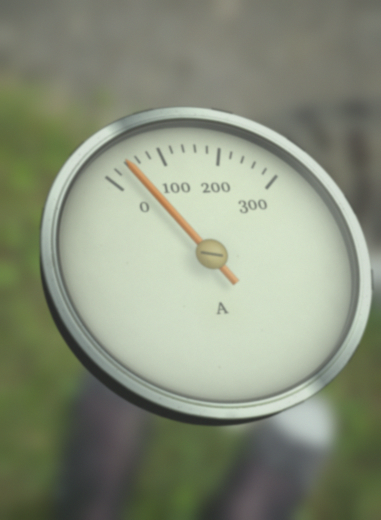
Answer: 40 A
